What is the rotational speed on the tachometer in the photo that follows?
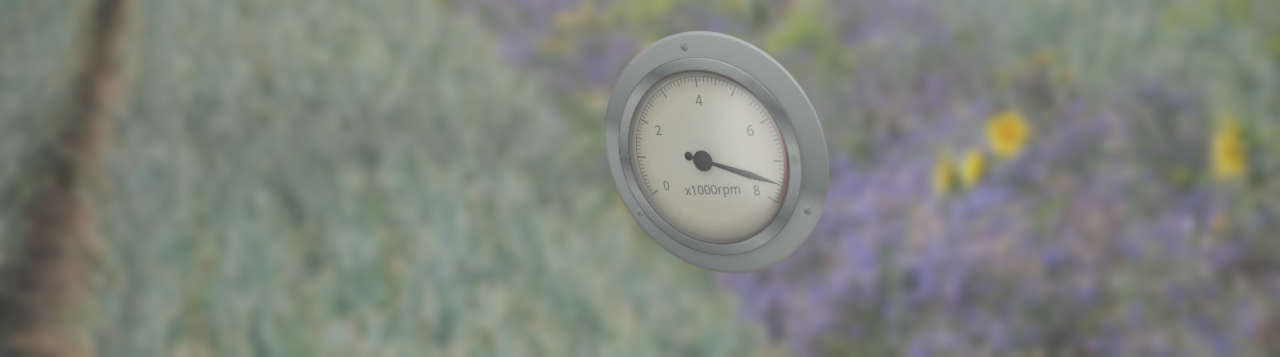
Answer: 7500 rpm
